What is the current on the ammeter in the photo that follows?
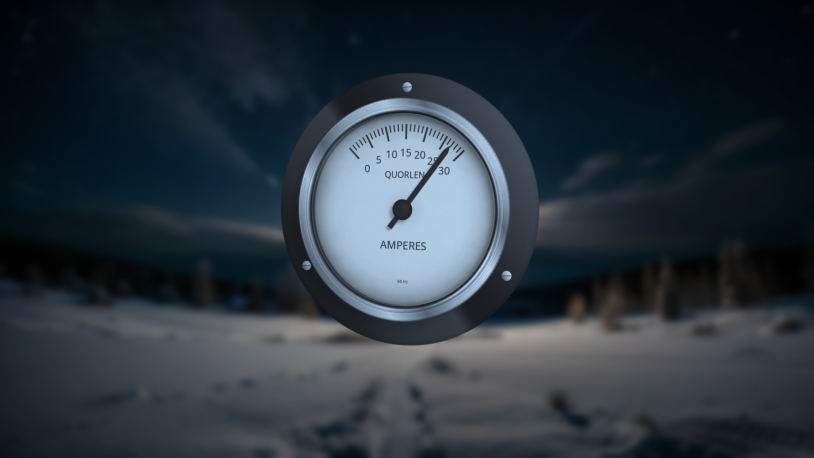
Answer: 27 A
